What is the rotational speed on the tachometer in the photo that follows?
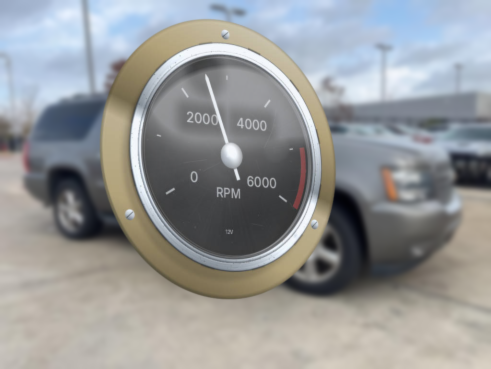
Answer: 2500 rpm
